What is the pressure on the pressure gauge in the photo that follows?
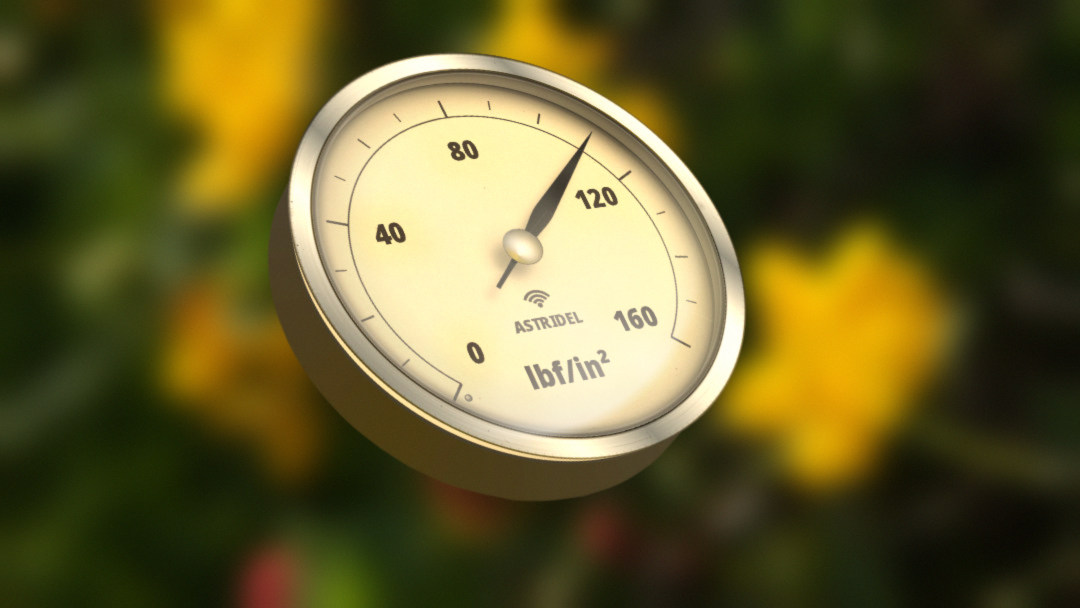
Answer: 110 psi
